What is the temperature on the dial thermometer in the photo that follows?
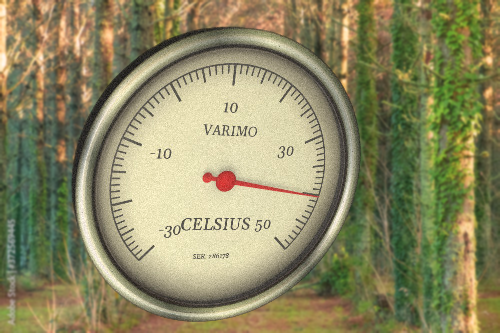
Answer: 40 °C
